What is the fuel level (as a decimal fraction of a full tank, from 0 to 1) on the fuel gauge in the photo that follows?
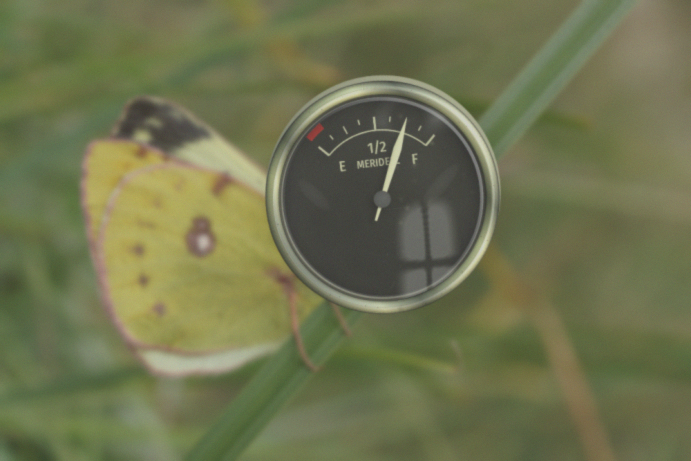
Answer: 0.75
